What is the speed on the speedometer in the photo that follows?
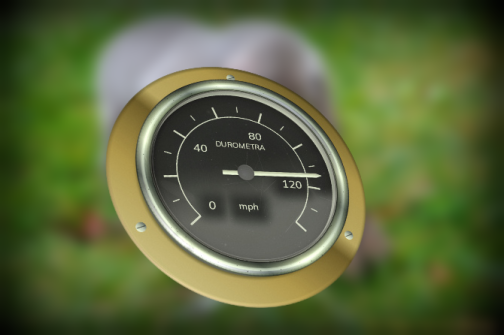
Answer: 115 mph
